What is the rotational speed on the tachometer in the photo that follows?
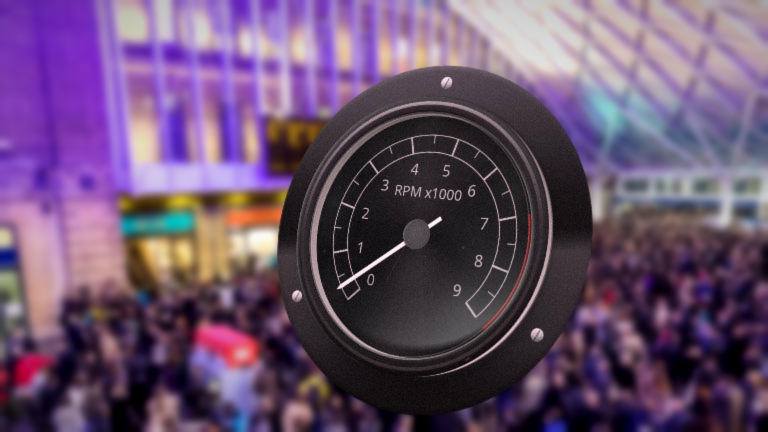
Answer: 250 rpm
